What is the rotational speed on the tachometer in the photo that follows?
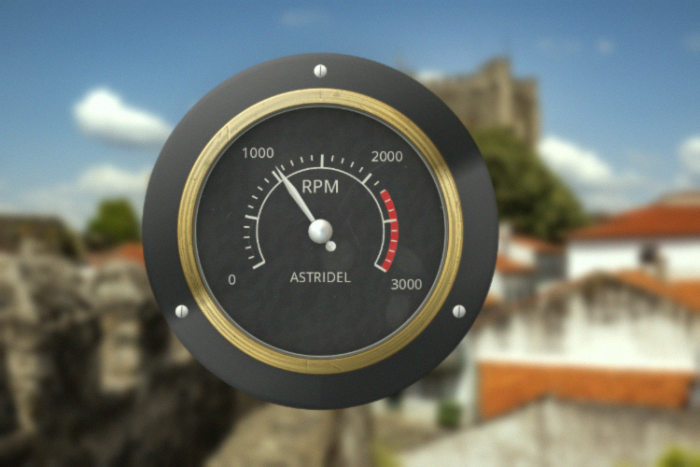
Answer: 1050 rpm
